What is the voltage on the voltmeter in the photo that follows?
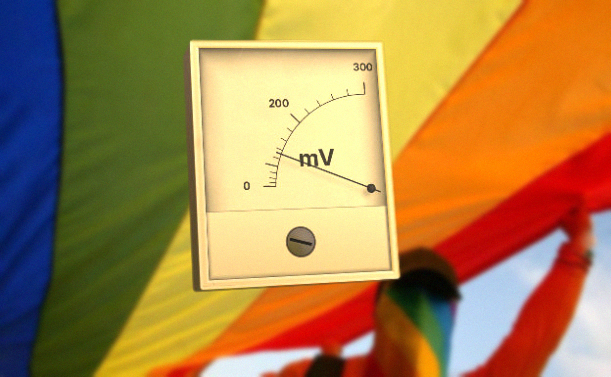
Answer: 130 mV
